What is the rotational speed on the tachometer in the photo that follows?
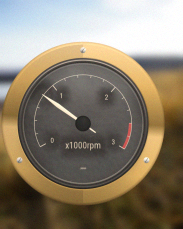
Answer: 800 rpm
